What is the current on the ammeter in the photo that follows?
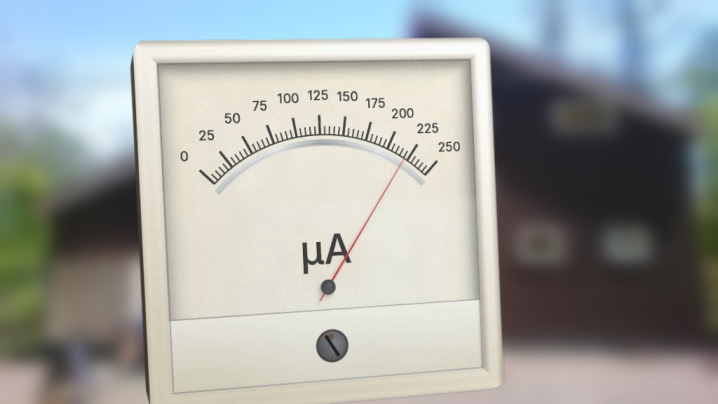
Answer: 220 µA
